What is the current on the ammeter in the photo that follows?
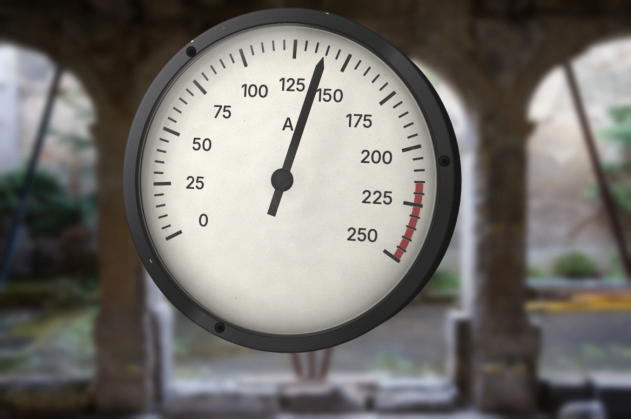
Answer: 140 A
